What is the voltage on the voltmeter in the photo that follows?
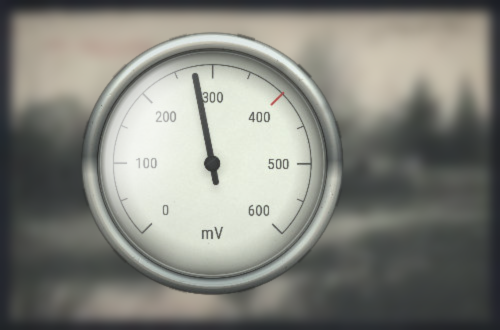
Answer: 275 mV
